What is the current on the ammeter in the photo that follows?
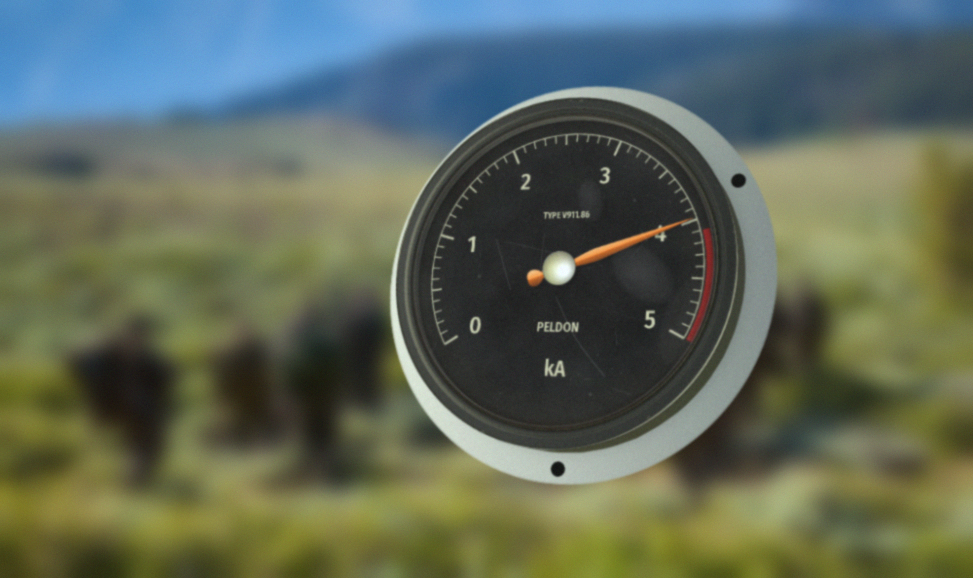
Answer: 4 kA
